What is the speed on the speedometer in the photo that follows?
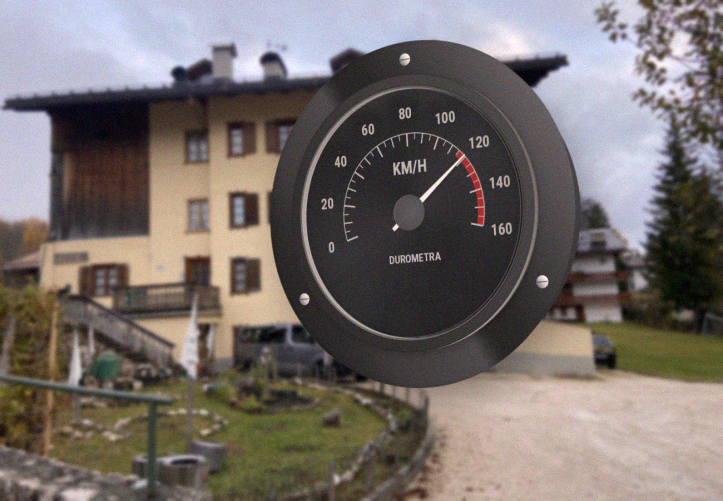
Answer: 120 km/h
